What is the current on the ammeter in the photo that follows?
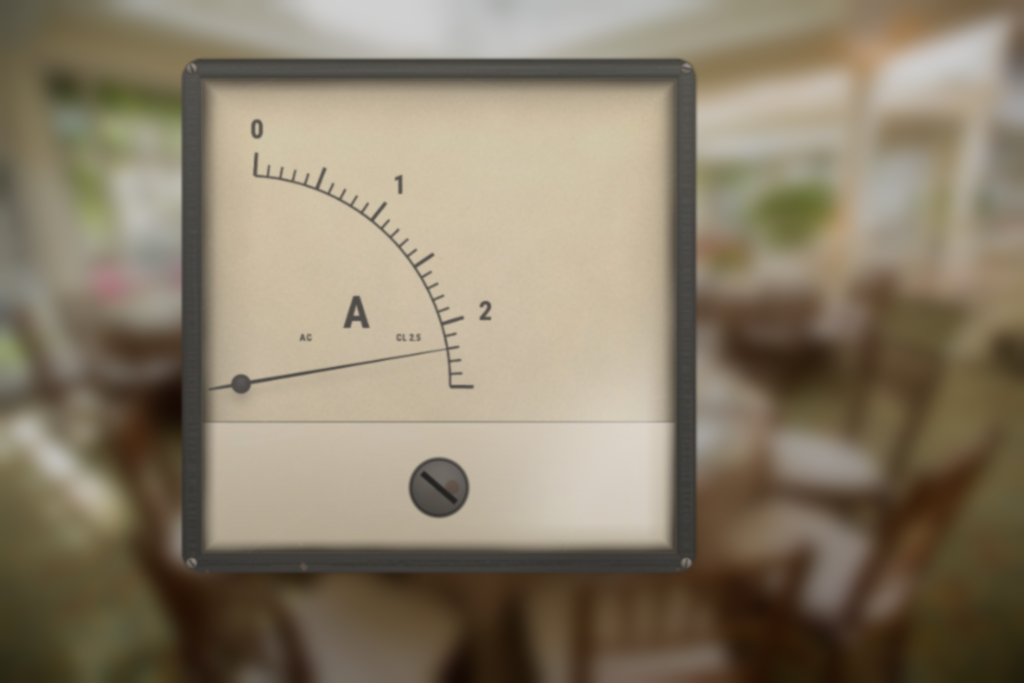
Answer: 2.2 A
